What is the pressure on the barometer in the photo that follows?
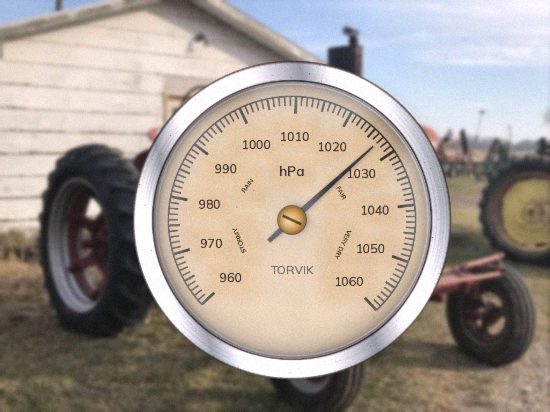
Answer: 1027 hPa
